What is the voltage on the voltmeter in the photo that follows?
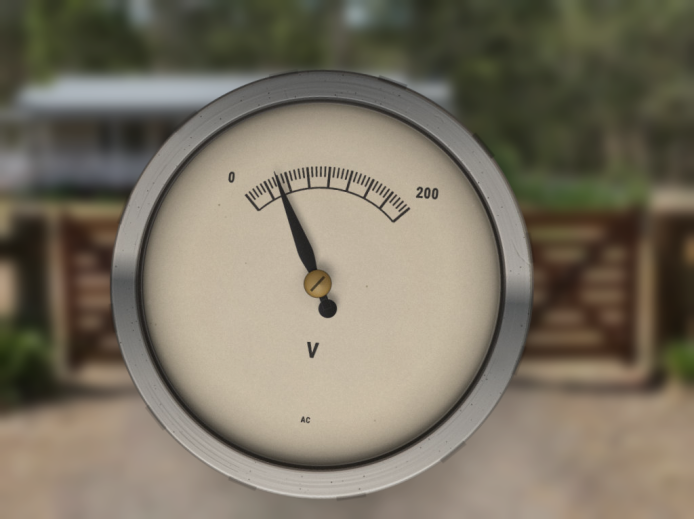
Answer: 40 V
